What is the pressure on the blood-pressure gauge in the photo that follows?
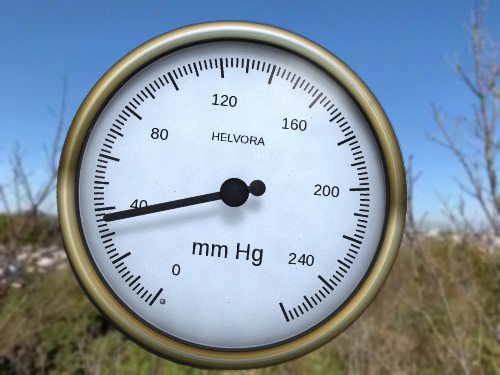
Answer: 36 mmHg
